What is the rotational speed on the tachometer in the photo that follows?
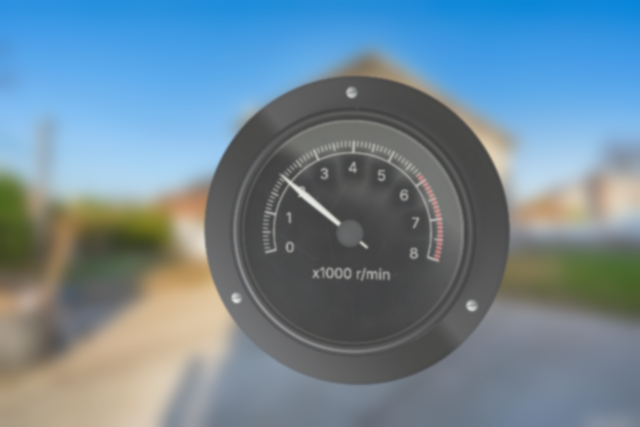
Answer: 2000 rpm
